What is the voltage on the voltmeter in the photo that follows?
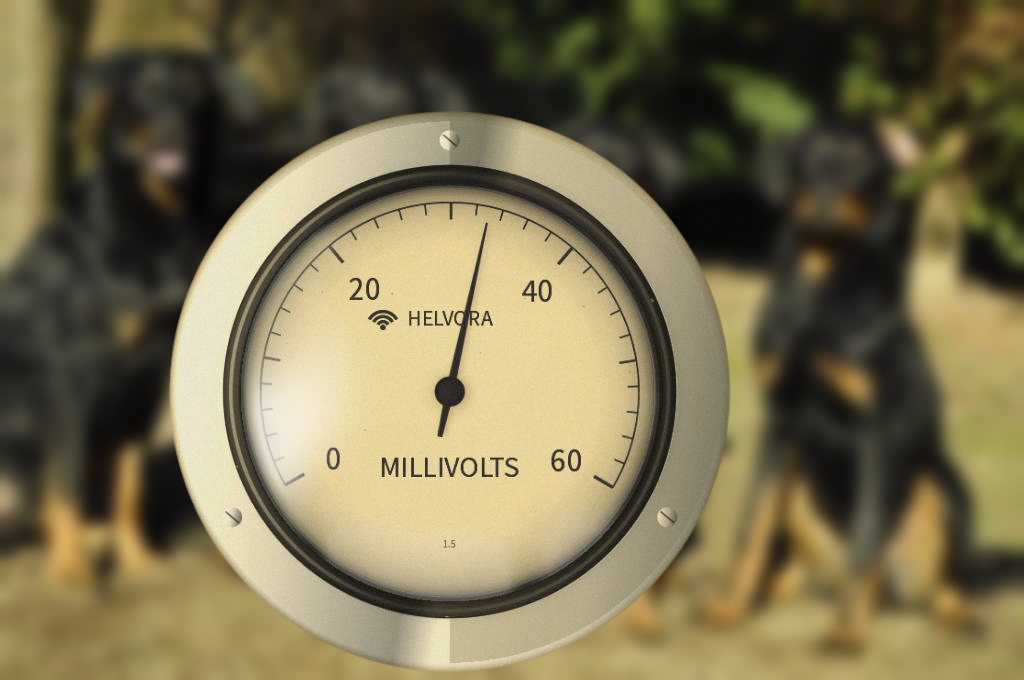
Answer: 33 mV
